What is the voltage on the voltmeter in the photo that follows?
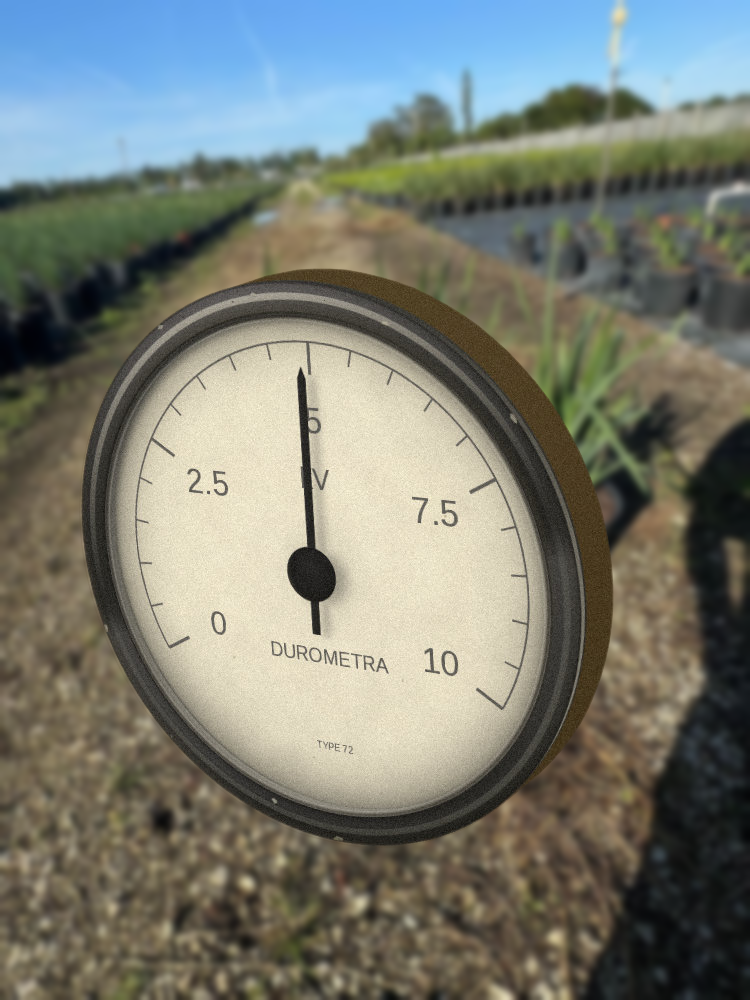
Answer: 5 kV
